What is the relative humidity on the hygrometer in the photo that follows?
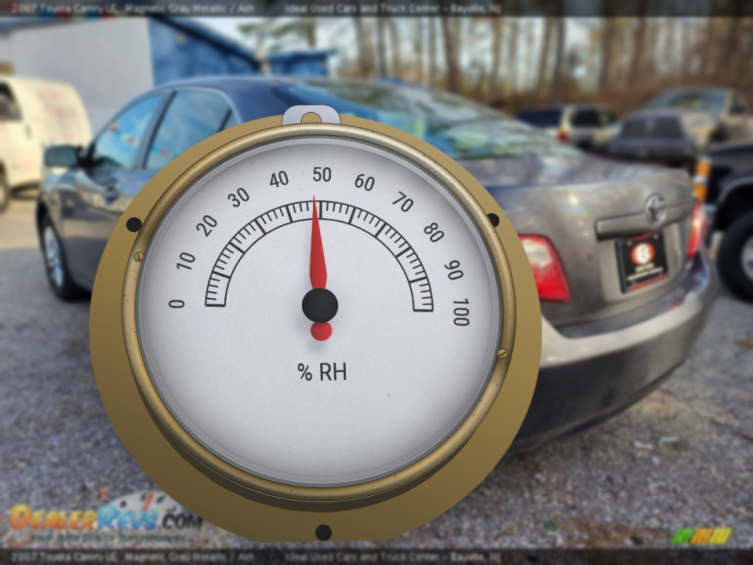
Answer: 48 %
